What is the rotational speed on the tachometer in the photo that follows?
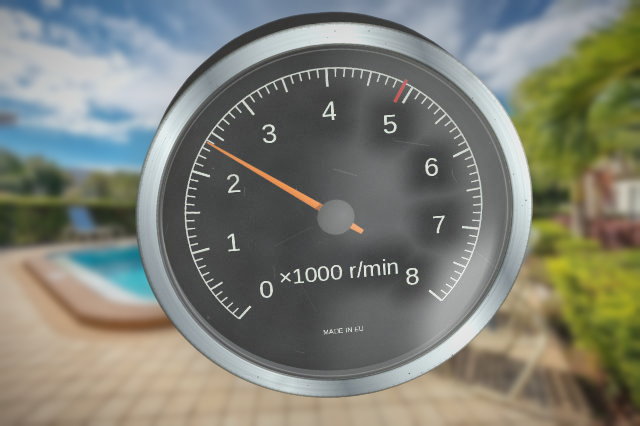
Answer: 2400 rpm
